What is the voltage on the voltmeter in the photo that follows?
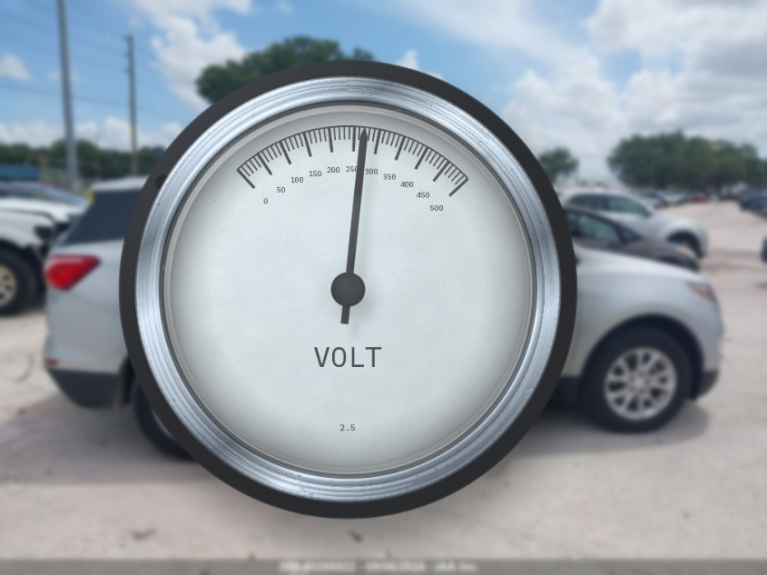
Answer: 270 V
